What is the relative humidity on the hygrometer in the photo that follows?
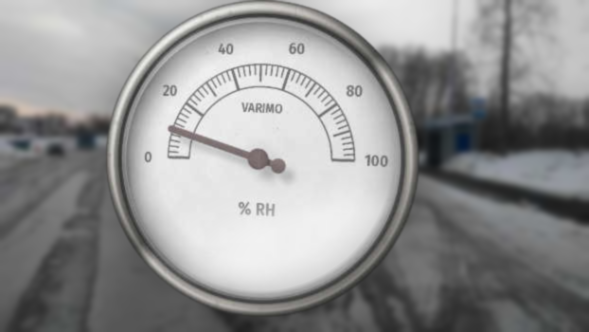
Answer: 10 %
